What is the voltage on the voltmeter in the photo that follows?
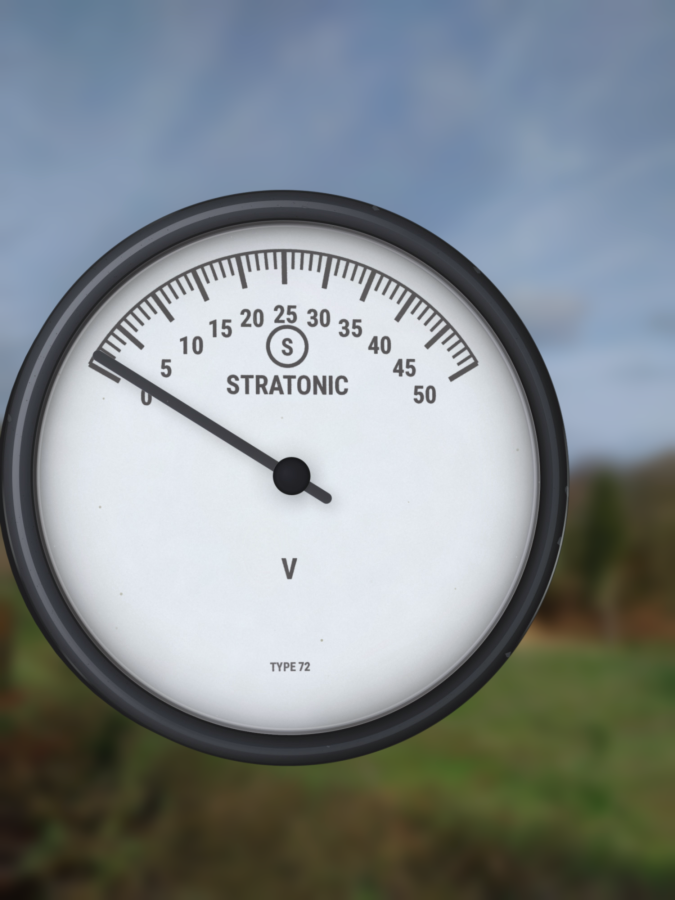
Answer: 1 V
